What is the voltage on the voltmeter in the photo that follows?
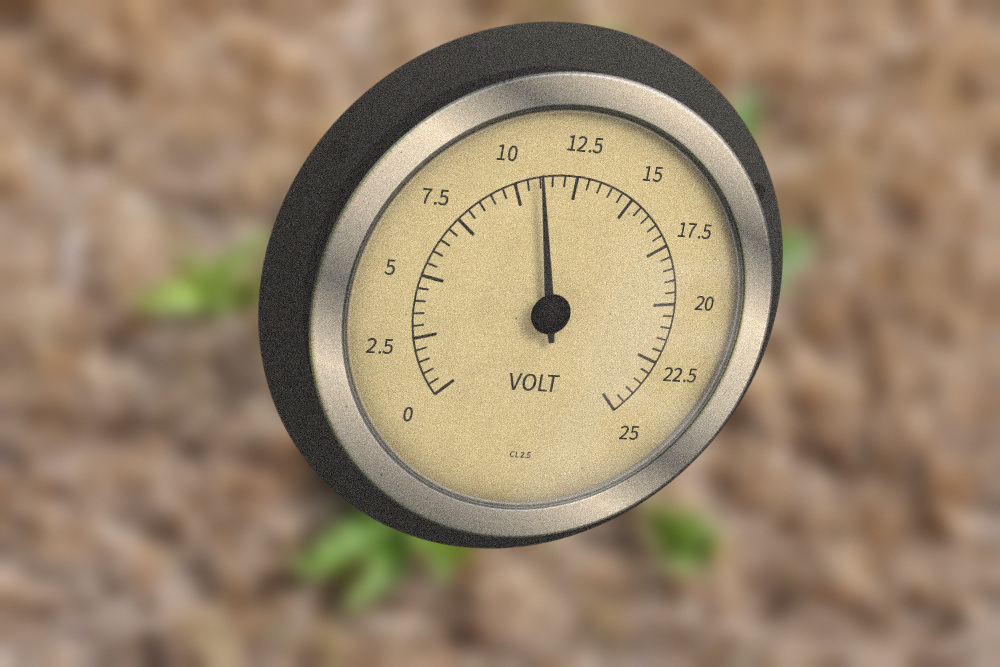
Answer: 11 V
